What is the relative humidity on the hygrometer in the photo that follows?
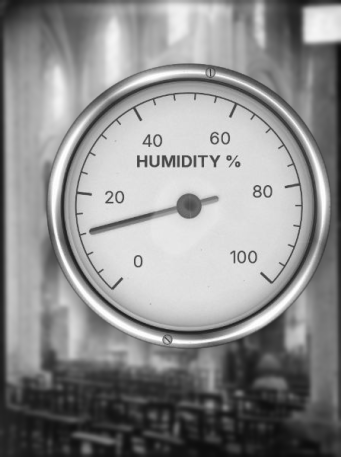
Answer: 12 %
